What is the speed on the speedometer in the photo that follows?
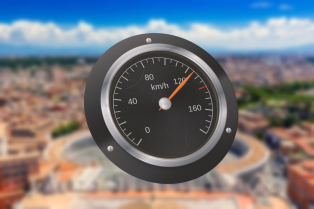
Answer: 125 km/h
